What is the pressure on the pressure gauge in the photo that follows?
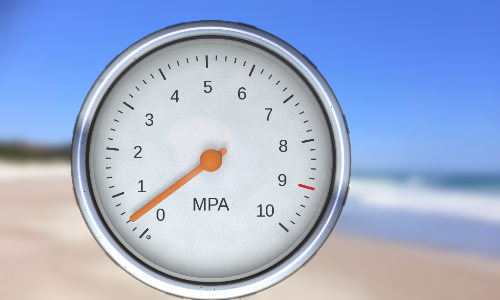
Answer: 0.4 MPa
